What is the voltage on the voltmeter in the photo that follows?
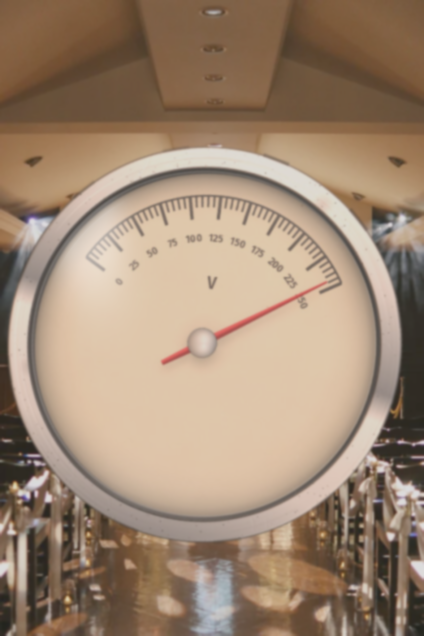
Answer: 245 V
